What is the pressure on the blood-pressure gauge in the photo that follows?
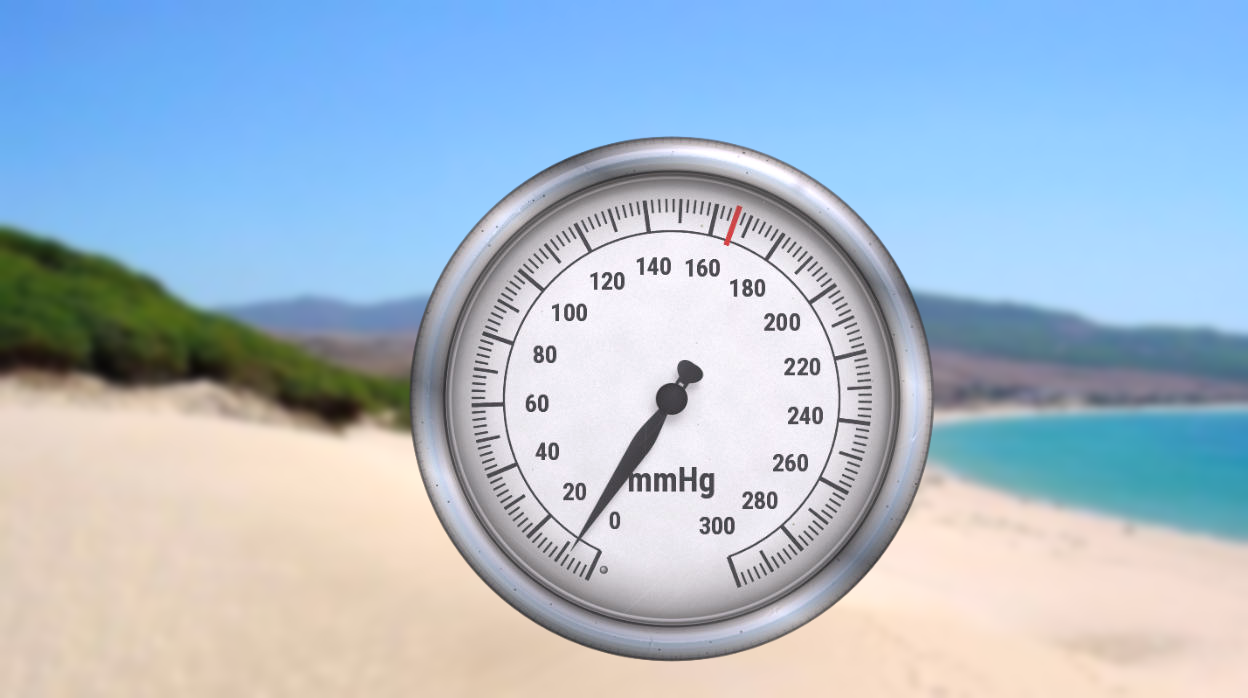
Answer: 8 mmHg
